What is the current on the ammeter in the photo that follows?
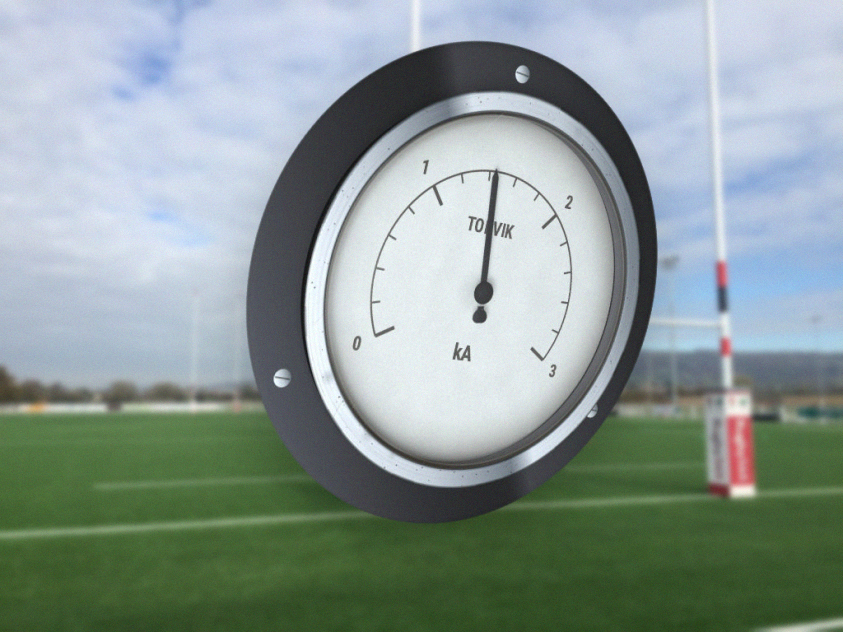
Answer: 1.4 kA
